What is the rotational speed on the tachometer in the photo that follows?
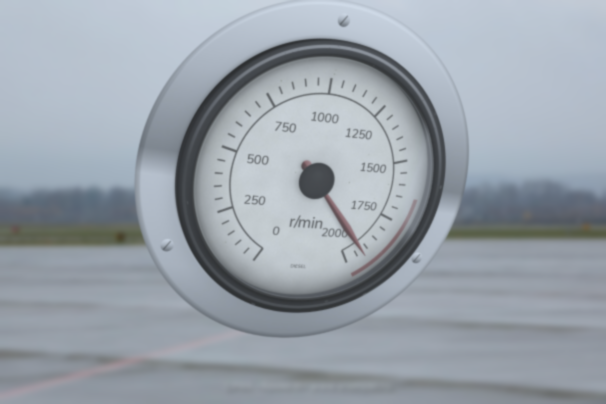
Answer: 1925 rpm
